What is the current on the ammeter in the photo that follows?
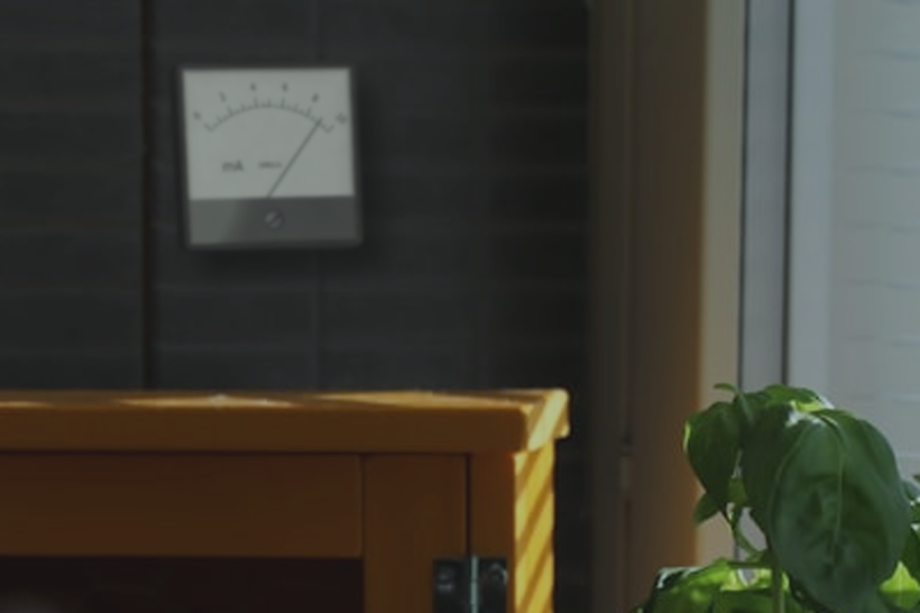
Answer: 9 mA
